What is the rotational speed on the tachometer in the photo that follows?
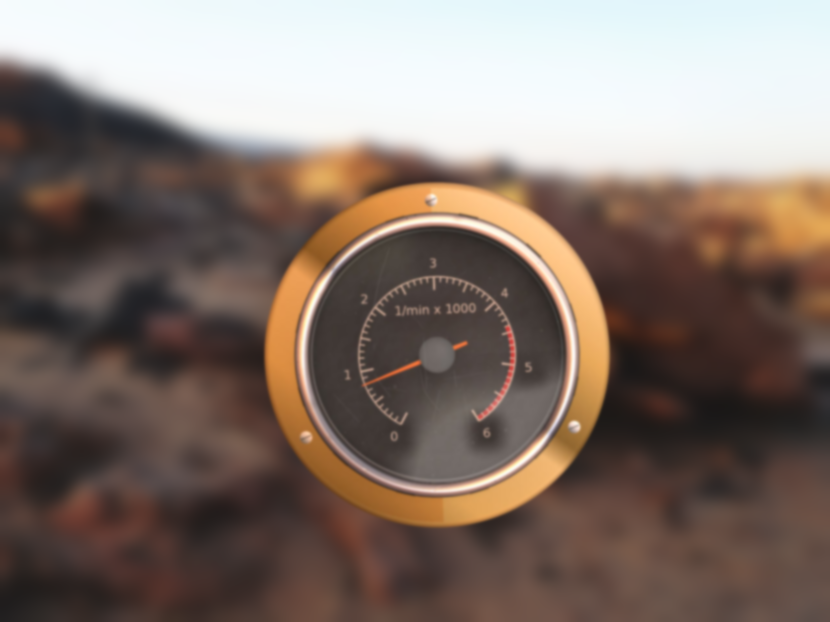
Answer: 800 rpm
